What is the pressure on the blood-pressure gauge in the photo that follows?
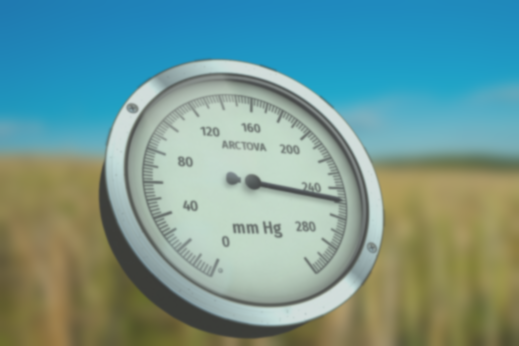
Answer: 250 mmHg
